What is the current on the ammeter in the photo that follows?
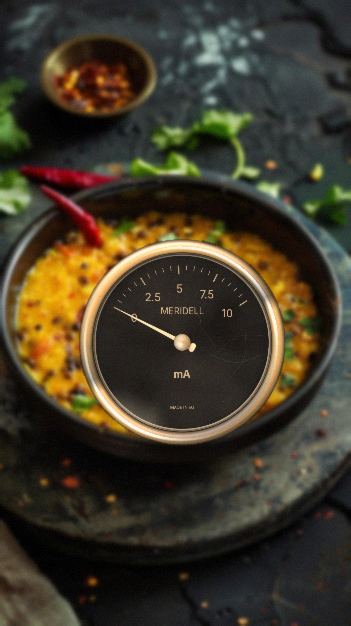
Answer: 0 mA
